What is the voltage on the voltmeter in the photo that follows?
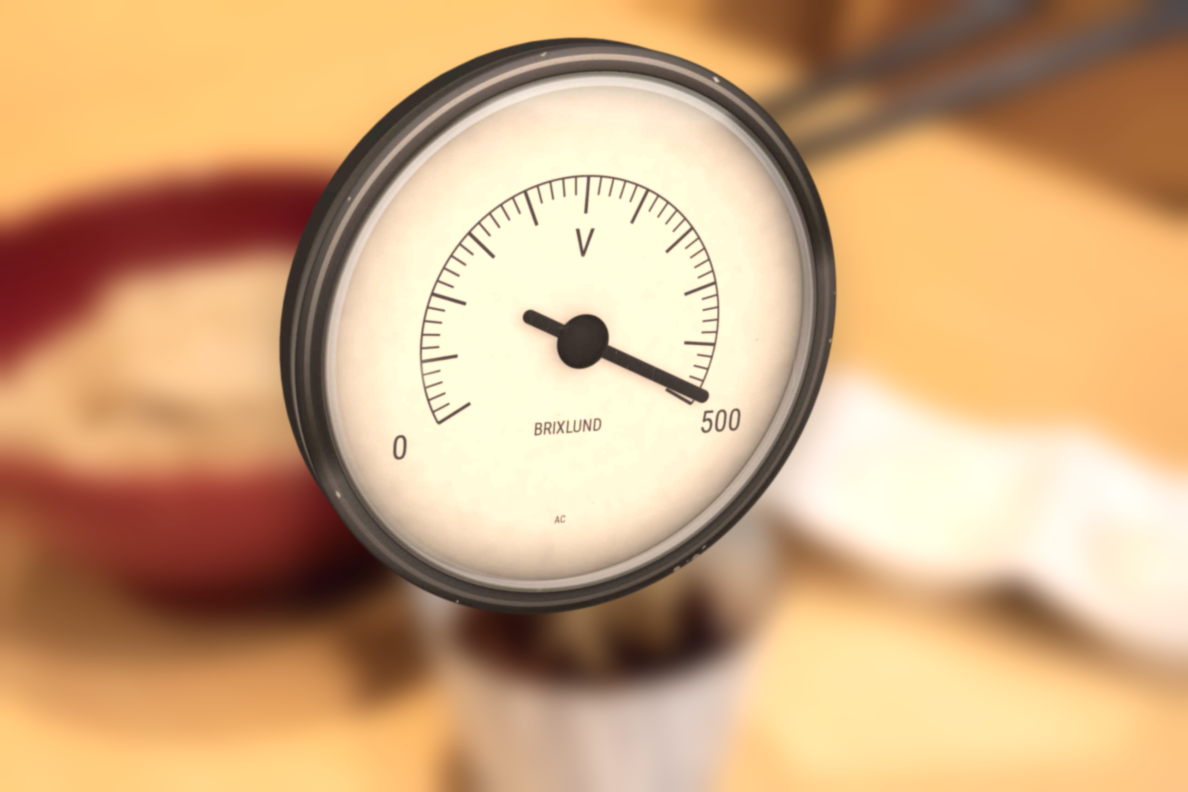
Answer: 490 V
